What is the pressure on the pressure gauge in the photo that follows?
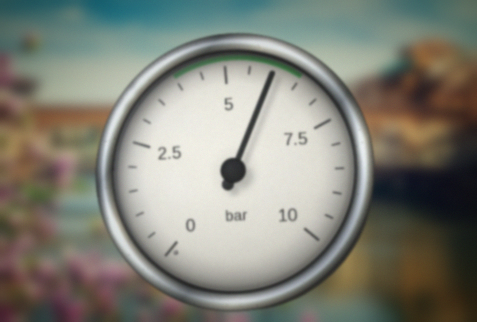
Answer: 6 bar
